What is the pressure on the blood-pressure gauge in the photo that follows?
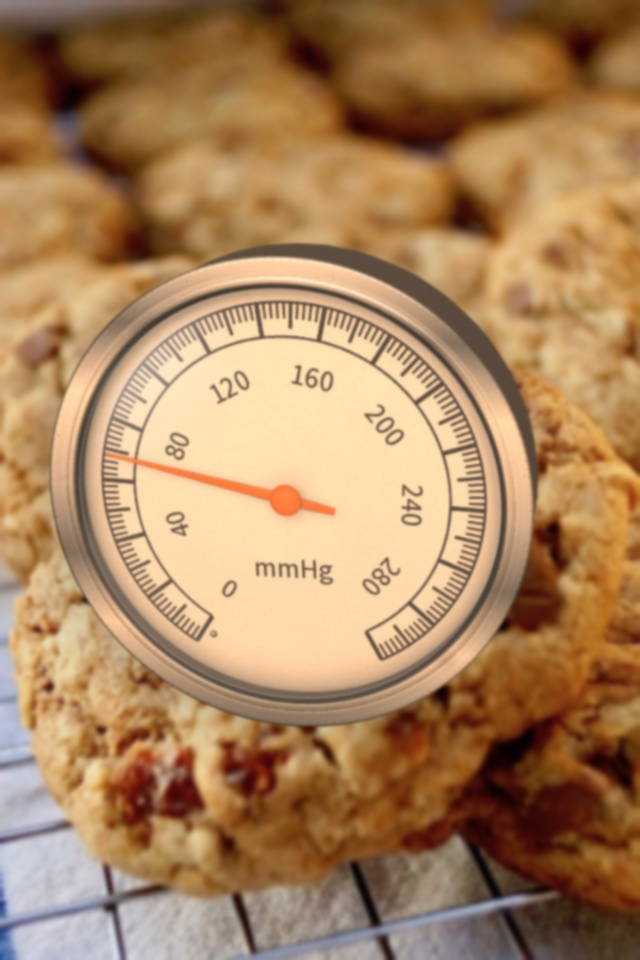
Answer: 70 mmHg
